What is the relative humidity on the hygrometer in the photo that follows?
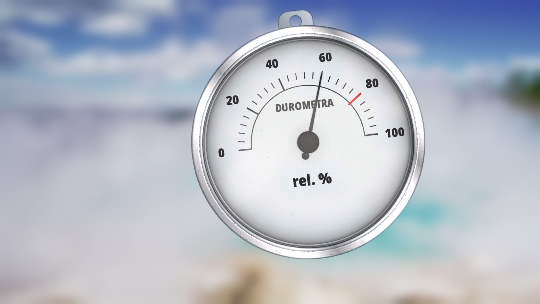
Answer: 60 %
